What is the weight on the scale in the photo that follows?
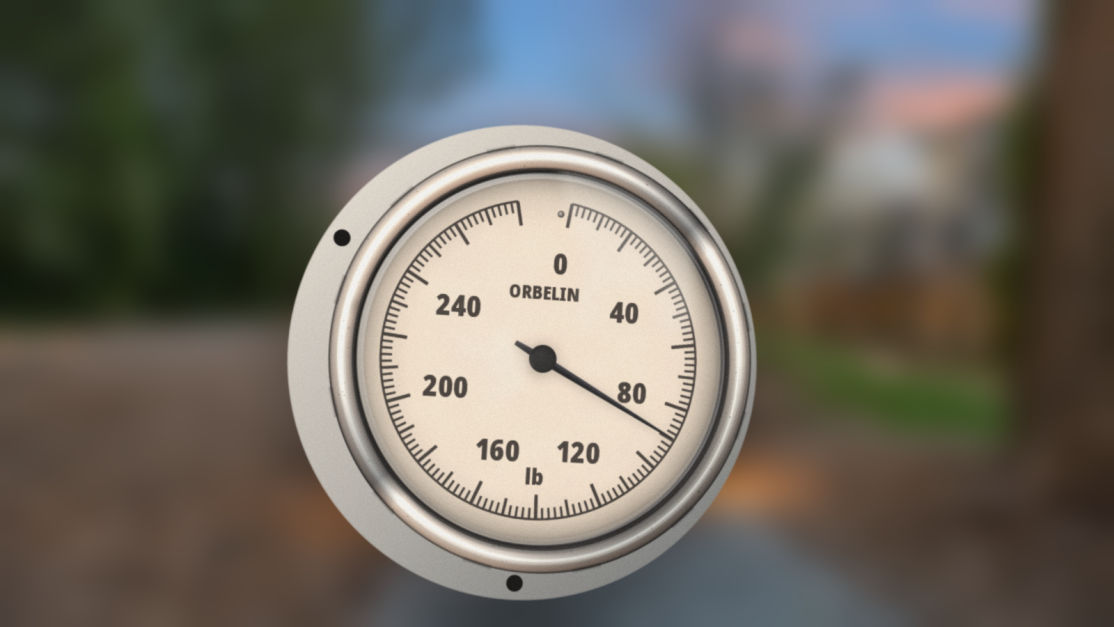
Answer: 90 lb
